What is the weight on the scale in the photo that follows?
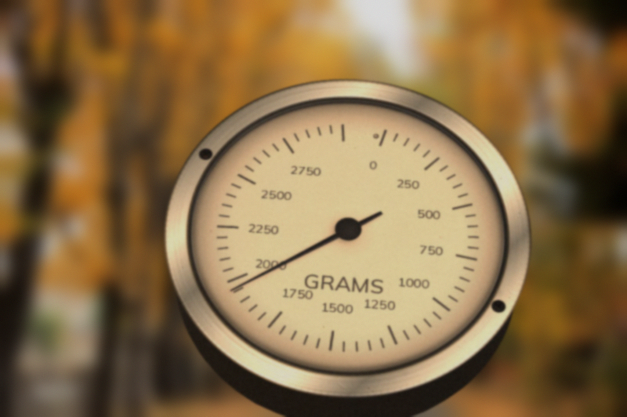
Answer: 1950 g
